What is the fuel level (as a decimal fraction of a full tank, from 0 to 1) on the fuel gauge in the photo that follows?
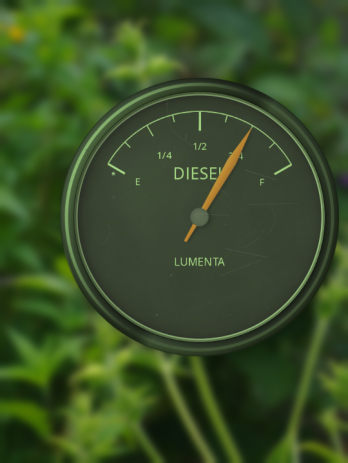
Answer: 0.75
